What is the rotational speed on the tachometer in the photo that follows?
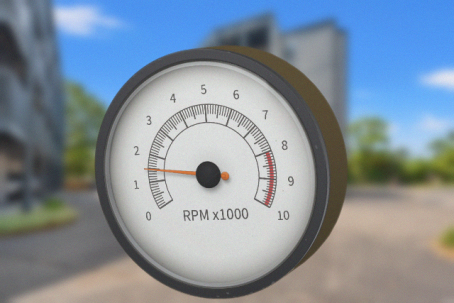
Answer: 1500 rpm
